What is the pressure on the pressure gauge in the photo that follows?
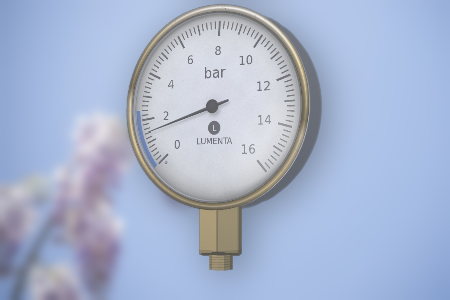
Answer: 1.4 bar
